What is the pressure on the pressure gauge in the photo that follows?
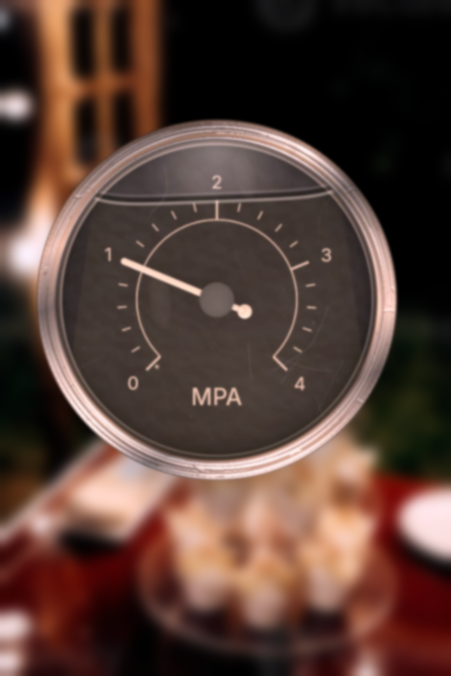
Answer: 1 MPa
